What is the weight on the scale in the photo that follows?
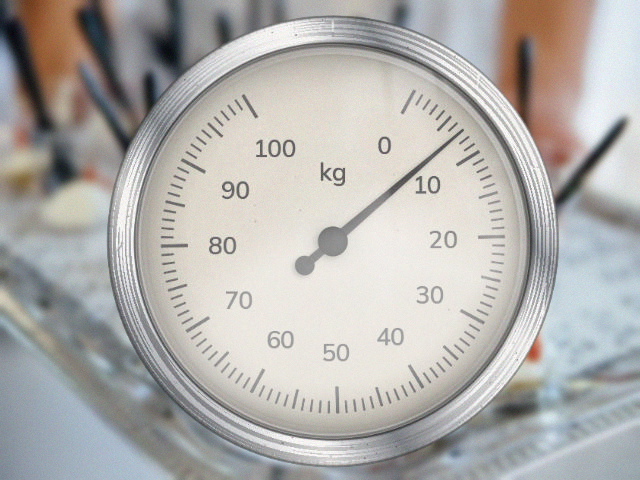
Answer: 7 kg
